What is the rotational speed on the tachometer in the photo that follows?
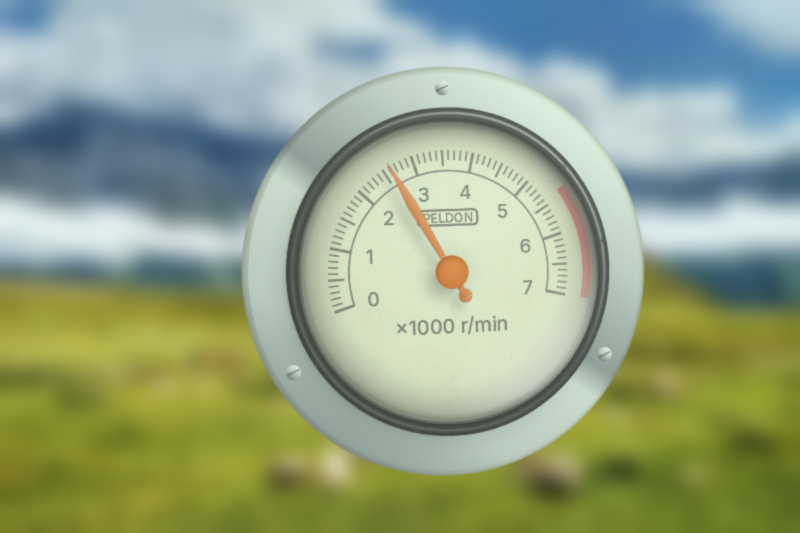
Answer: 2600 rpm
